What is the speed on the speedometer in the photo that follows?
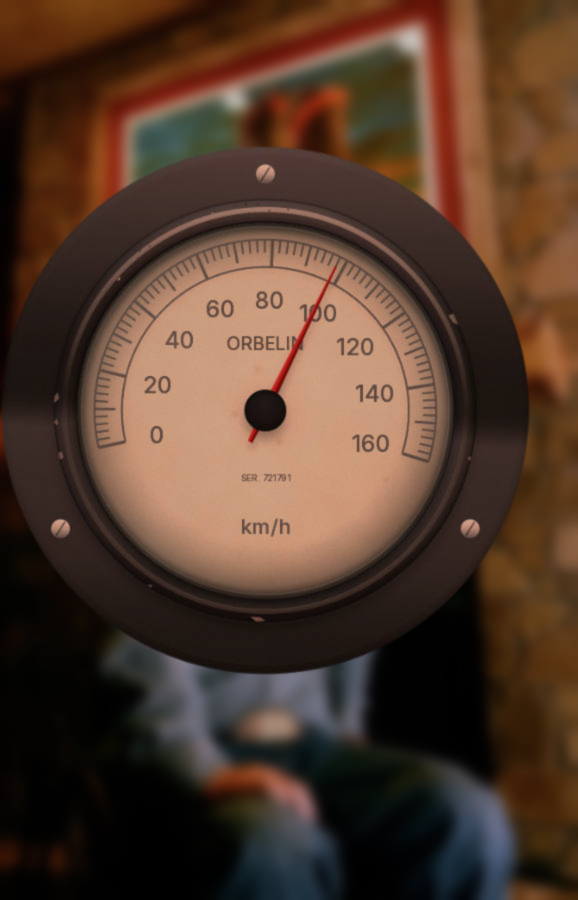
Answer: 98 km/h
